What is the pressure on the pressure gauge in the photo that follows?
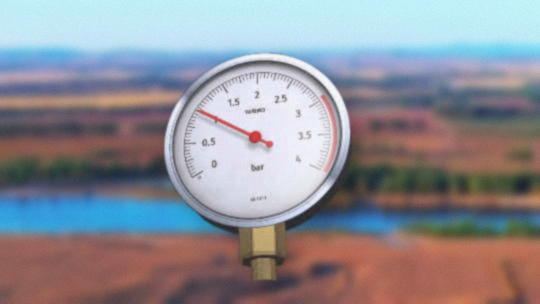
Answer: 1 bar
